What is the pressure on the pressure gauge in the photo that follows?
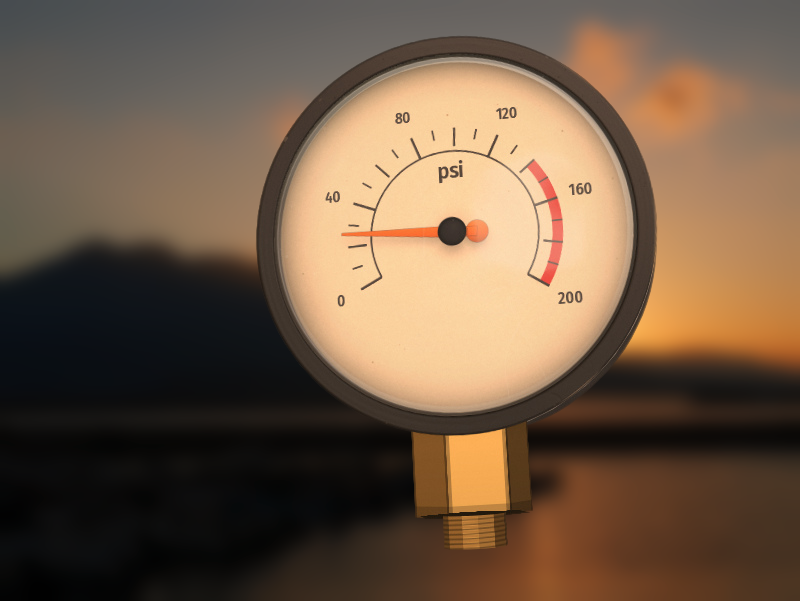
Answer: 25 psi
